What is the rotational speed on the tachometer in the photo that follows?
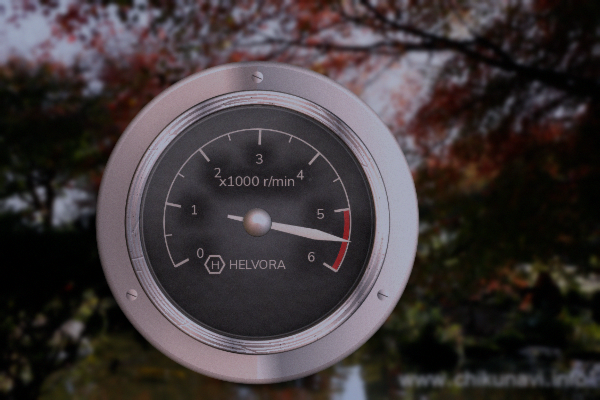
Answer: 5500 rpm
